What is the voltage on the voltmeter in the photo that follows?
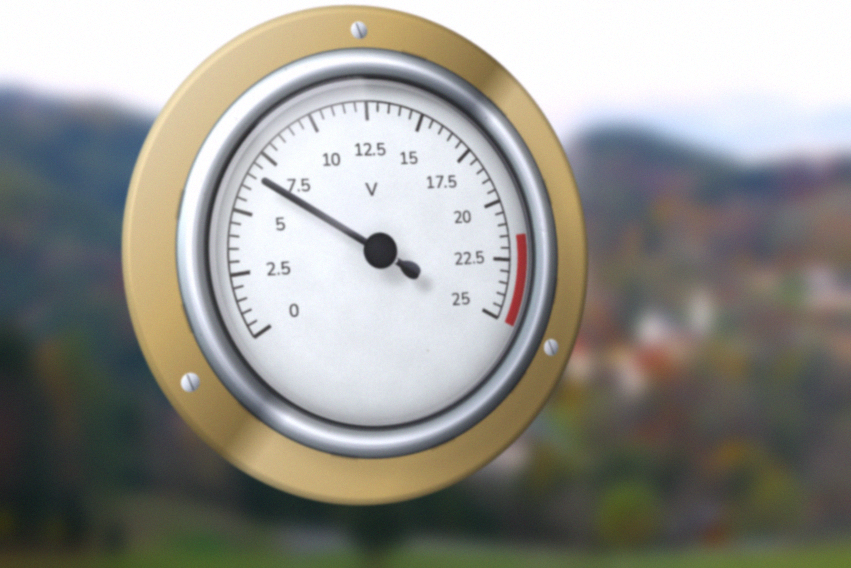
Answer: 6.5 V
